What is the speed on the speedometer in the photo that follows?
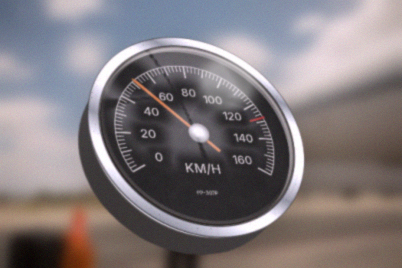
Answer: 50 km/h
